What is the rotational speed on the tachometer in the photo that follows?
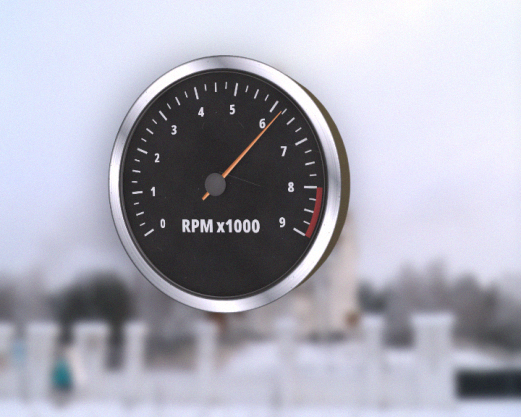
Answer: 6250 rpm
